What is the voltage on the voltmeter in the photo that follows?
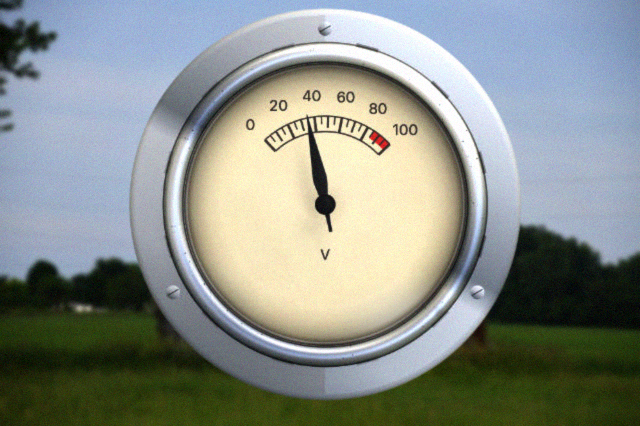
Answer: 35 V
